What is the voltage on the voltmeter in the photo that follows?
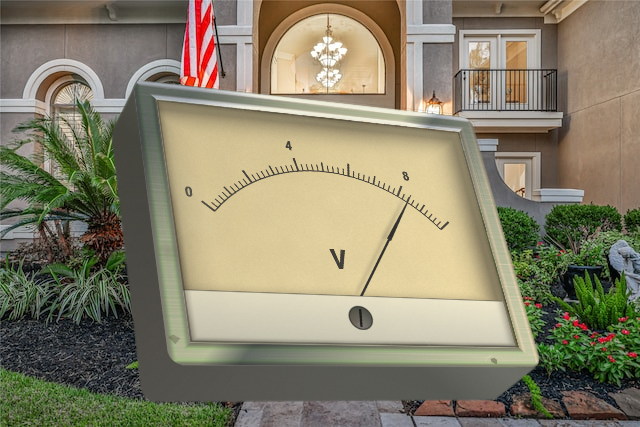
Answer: 8.4 V
